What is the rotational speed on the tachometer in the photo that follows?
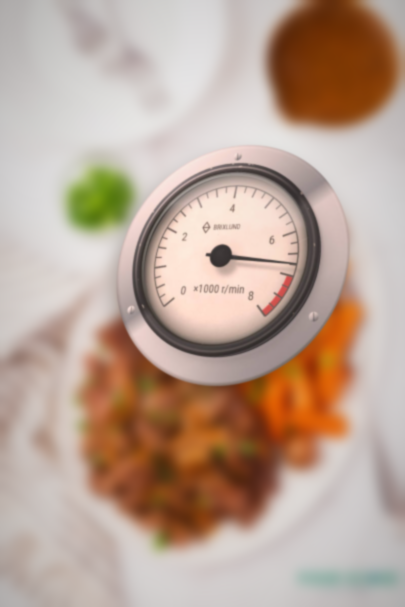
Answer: 6750 rpm
